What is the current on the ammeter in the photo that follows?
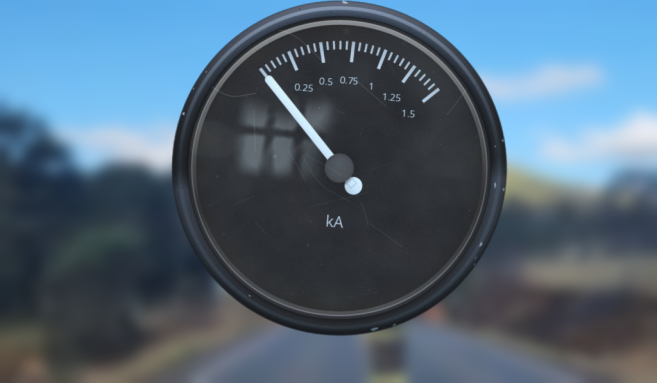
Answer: 0 kA
